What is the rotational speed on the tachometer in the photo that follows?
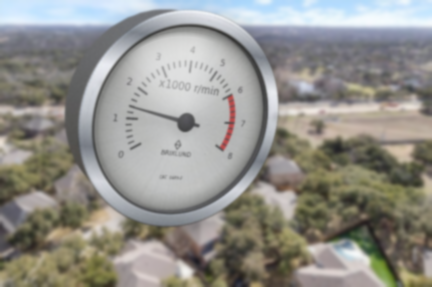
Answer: 1400 rpm
